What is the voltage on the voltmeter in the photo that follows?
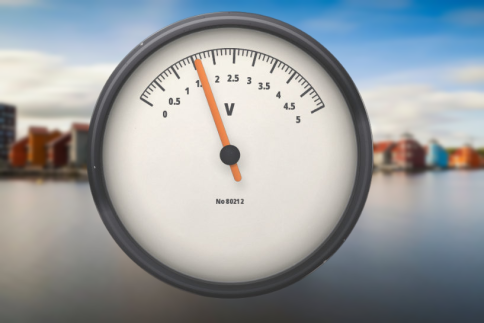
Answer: 1.6 V
